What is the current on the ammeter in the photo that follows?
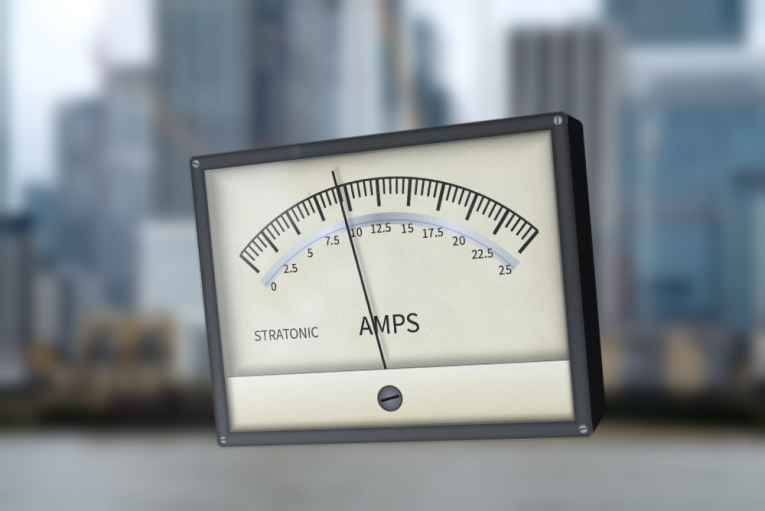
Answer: 9.5 A
